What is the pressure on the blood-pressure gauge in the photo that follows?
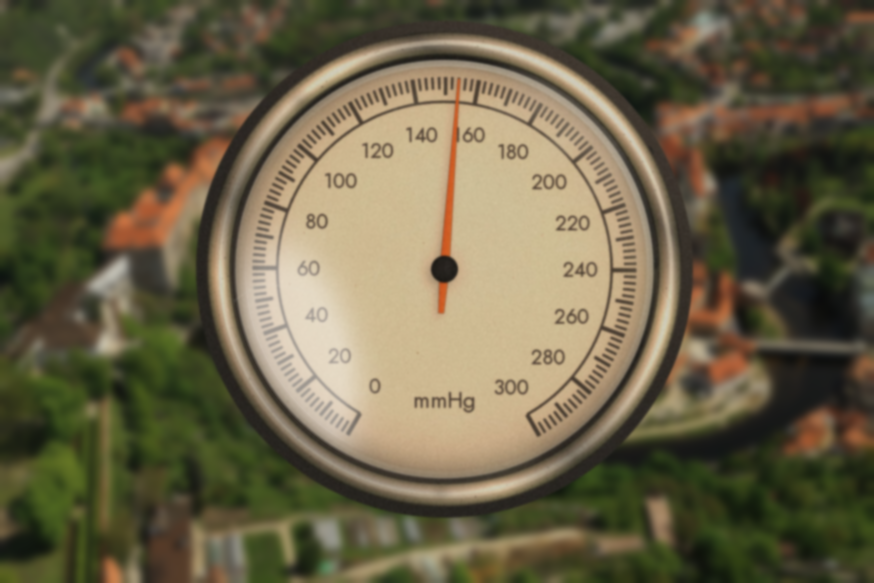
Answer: 154 mmHg
